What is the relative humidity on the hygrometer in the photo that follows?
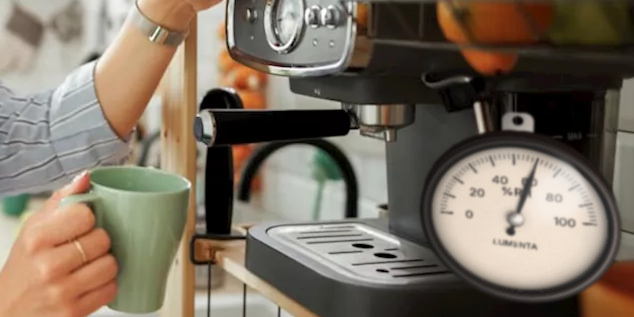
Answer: 60 %
